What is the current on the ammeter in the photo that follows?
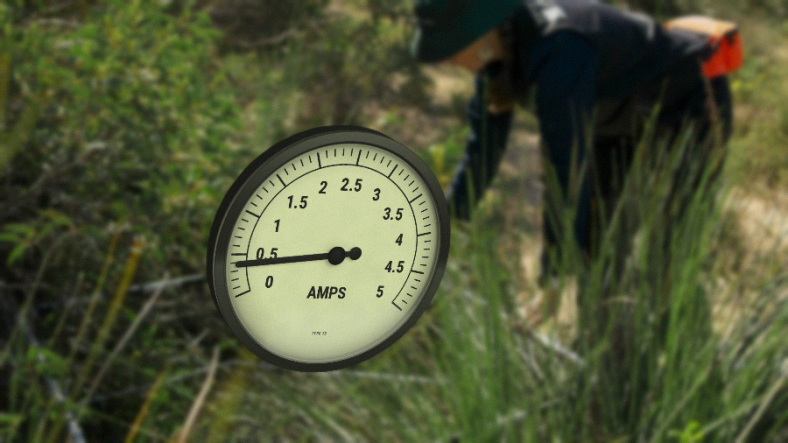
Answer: 0.4 A
